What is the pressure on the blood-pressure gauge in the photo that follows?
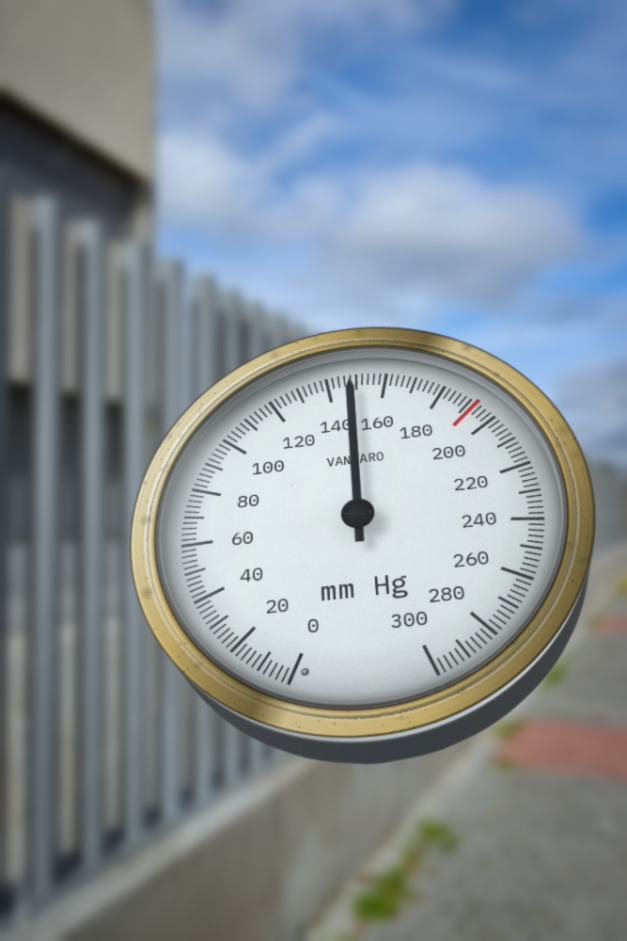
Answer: 148 mmHg
